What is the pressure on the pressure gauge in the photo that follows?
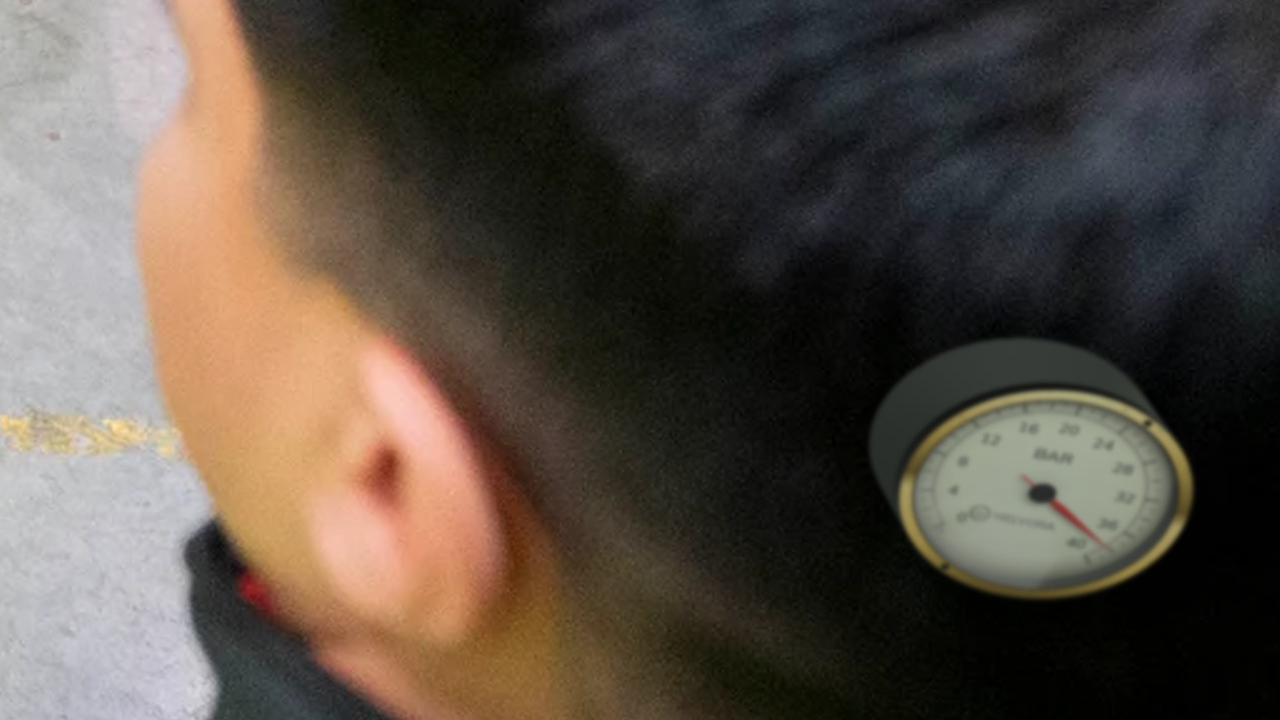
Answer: 38 bar
